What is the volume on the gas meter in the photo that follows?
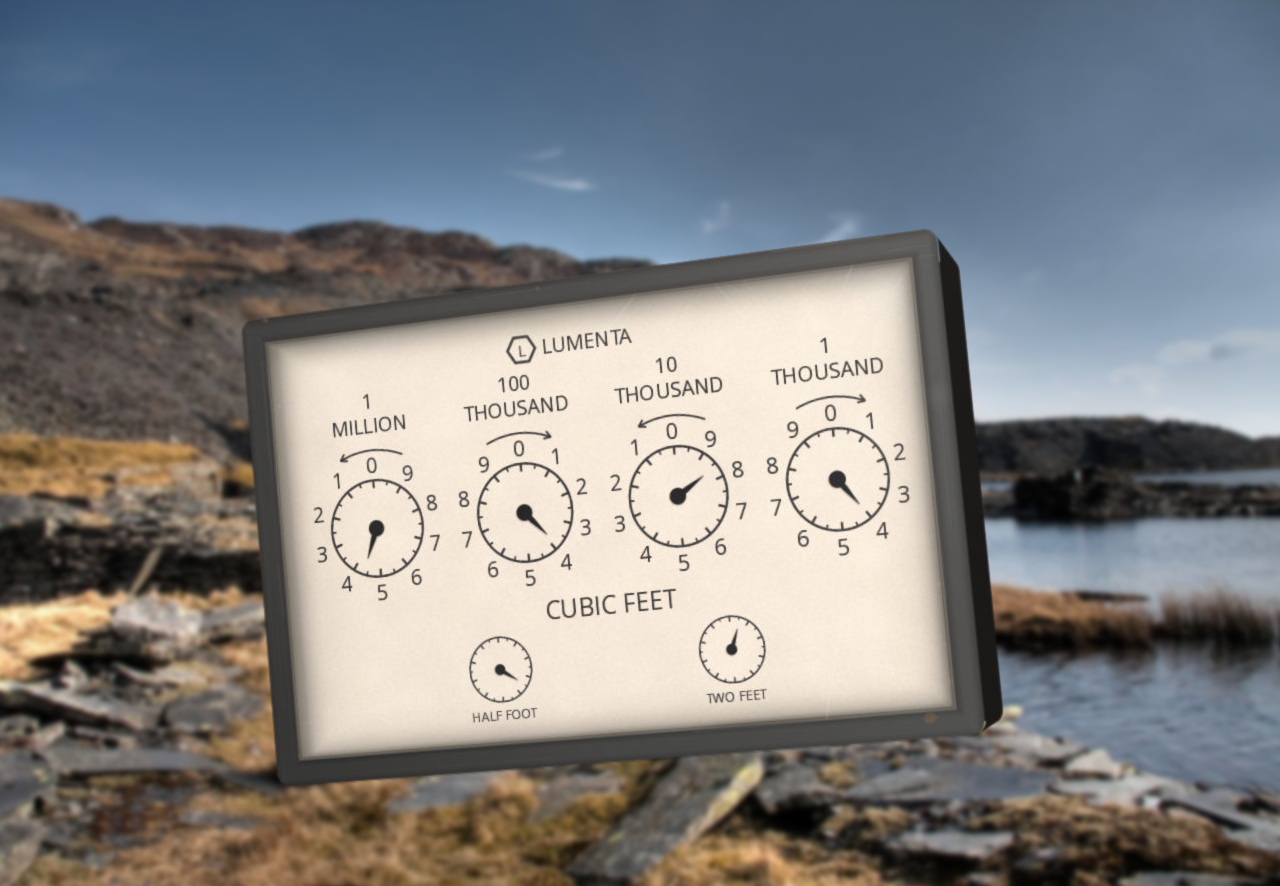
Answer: 438400 ft³
